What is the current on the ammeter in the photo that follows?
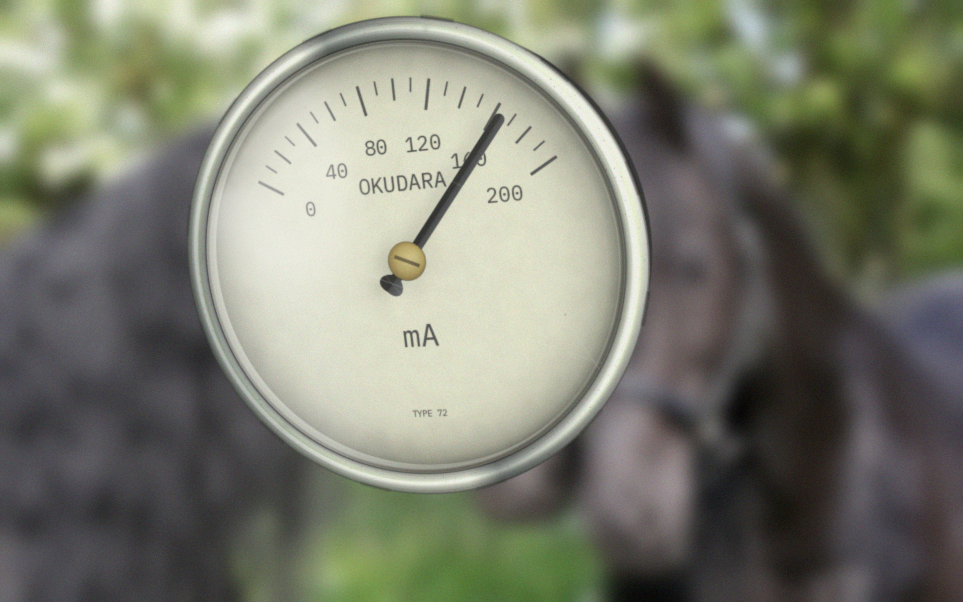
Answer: 165 mA
